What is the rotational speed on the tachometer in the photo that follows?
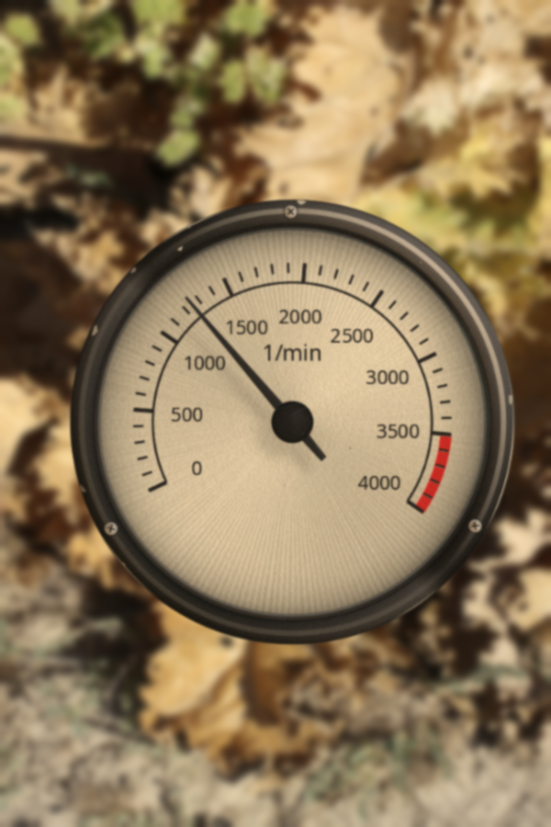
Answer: 1250 rpm
